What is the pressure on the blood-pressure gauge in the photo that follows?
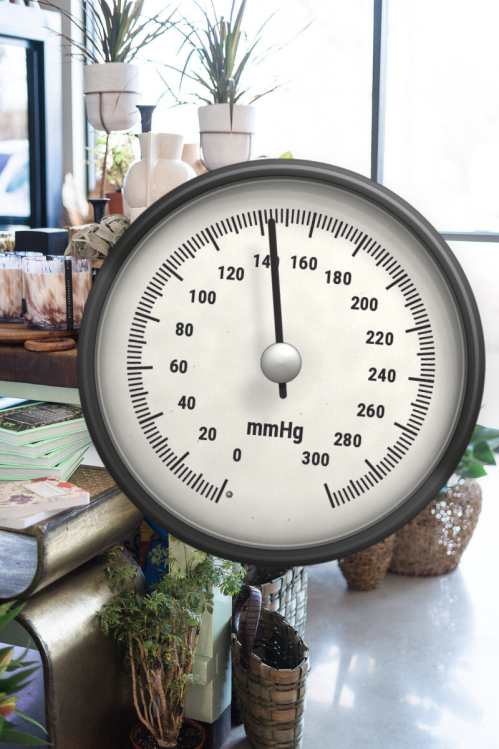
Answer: 144 mmHg
